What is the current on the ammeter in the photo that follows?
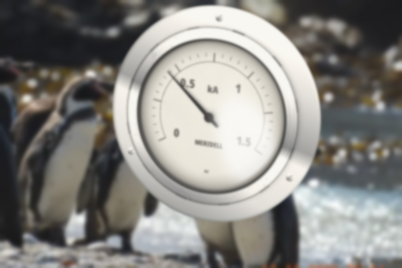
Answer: 0.45 kA
